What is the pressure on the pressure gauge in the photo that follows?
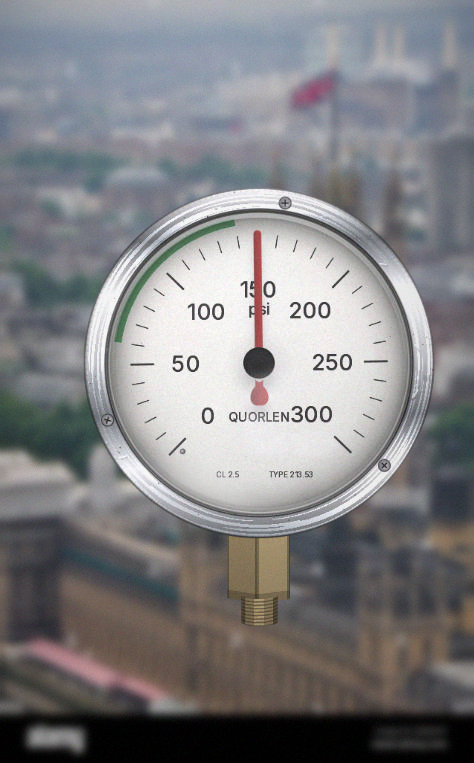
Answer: 150 psi
